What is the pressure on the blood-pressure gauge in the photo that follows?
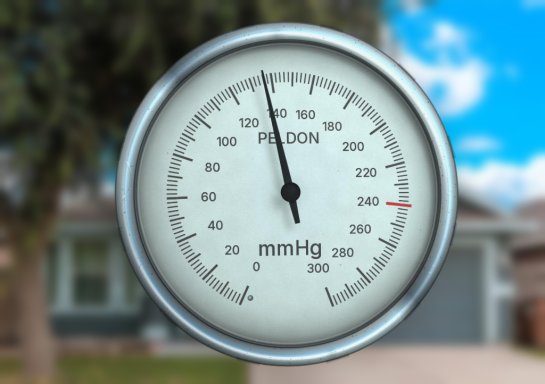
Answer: 136 mmHg
